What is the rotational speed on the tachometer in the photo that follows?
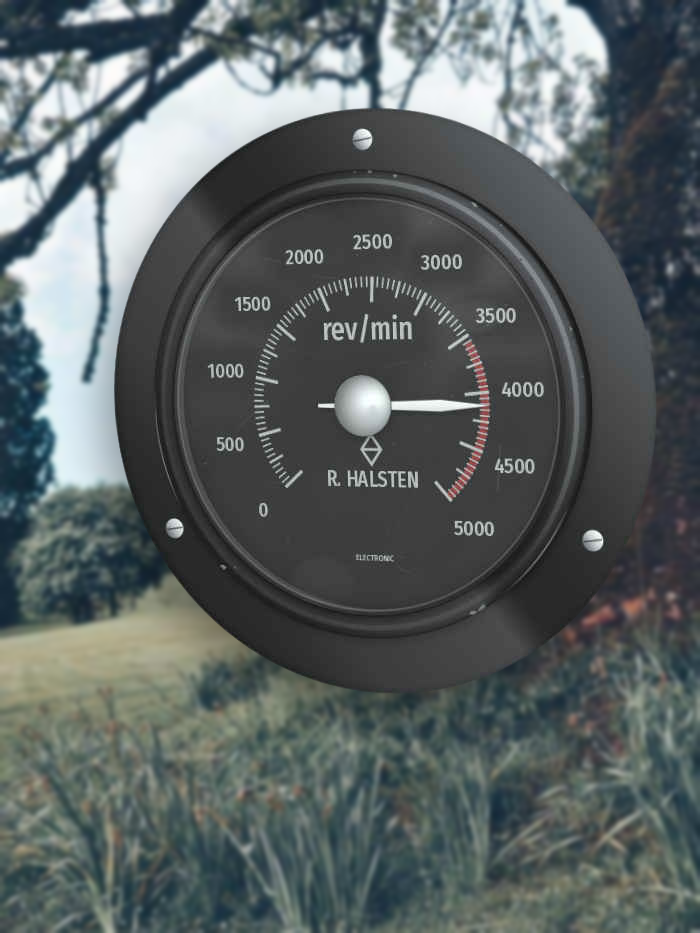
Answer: 4100 rpm
